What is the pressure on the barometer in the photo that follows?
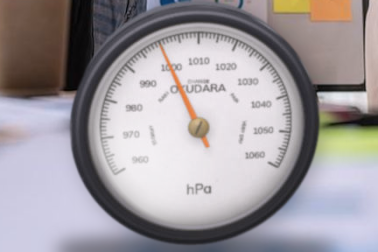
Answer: 1000 hPa
